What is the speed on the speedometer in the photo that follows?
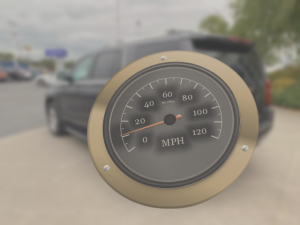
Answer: 10 mph
